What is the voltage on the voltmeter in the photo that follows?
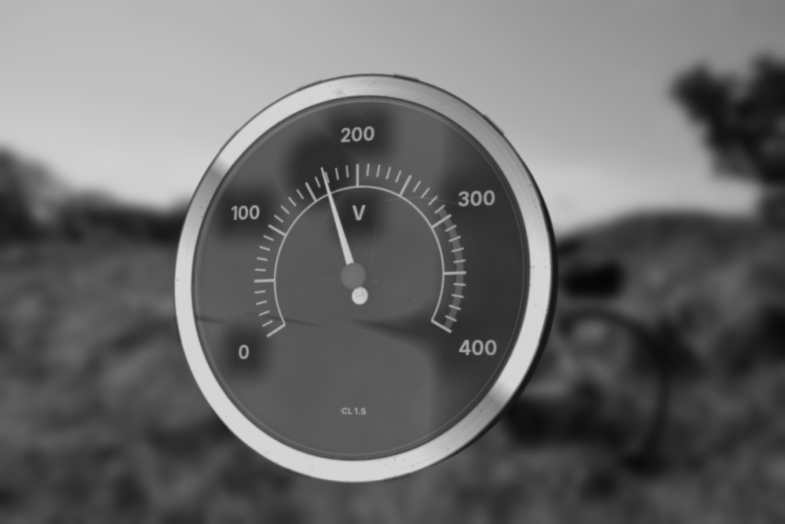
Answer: 170 V
